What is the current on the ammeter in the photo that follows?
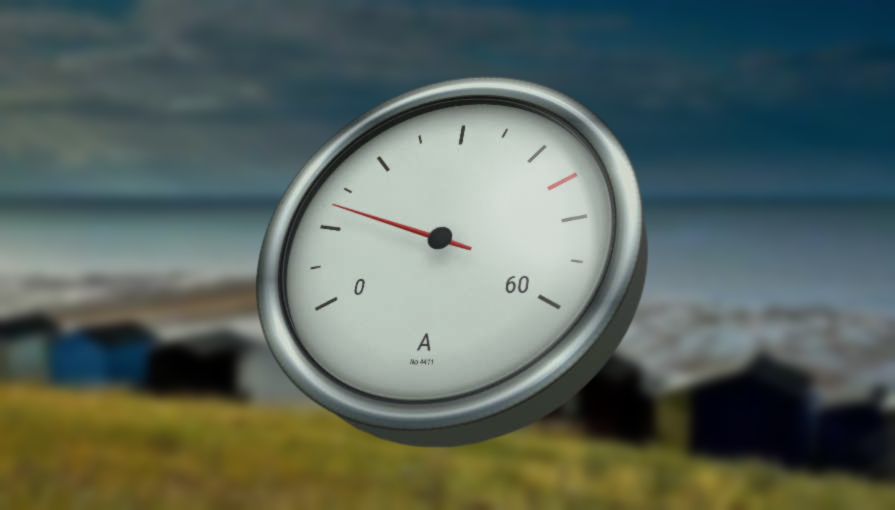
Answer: 12.5 A
